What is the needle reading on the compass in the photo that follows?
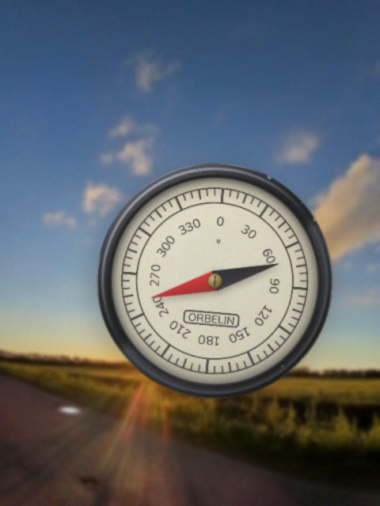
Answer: 250 °
